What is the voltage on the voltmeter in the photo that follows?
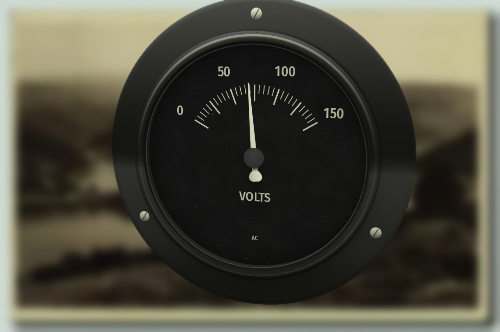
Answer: 70 V
